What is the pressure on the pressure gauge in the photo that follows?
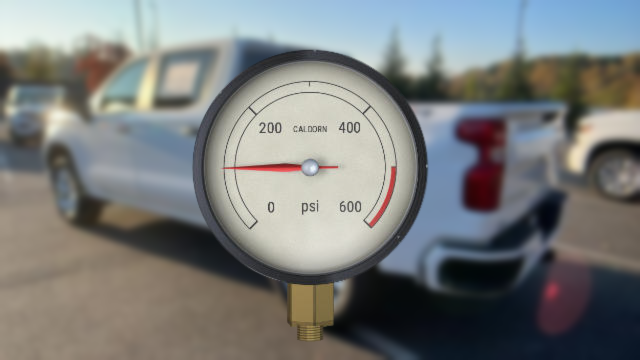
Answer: 100 psi
